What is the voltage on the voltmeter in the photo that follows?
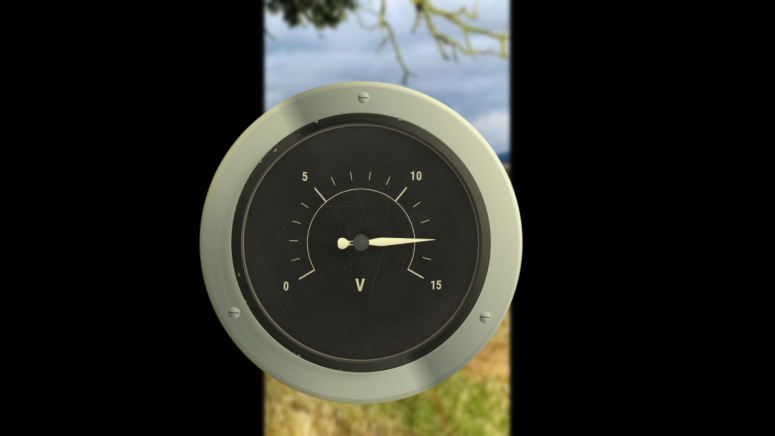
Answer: 13 V
